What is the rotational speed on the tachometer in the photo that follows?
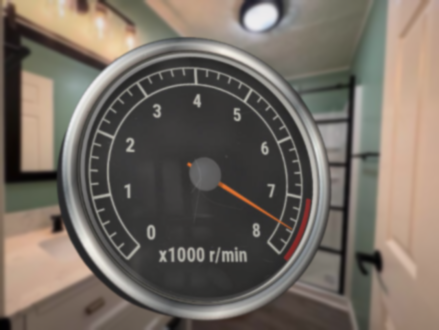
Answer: 7600 rpm
